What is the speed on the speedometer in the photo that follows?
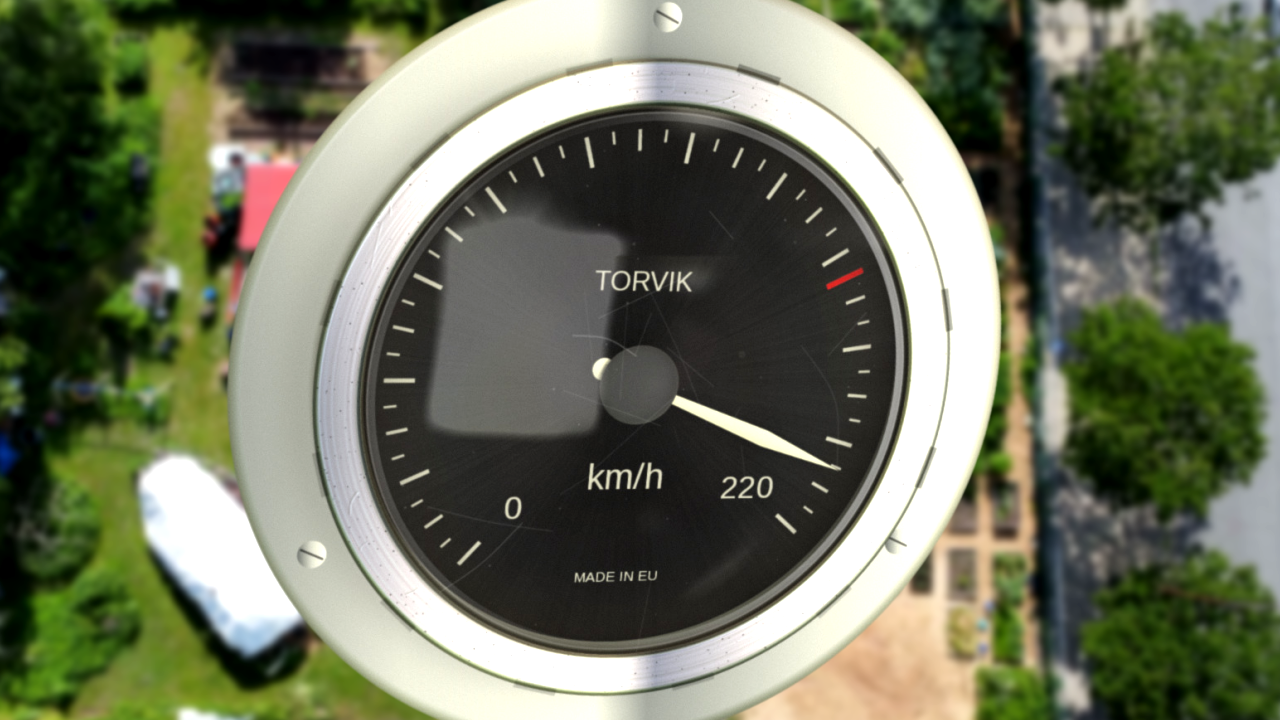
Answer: 205 km/h
